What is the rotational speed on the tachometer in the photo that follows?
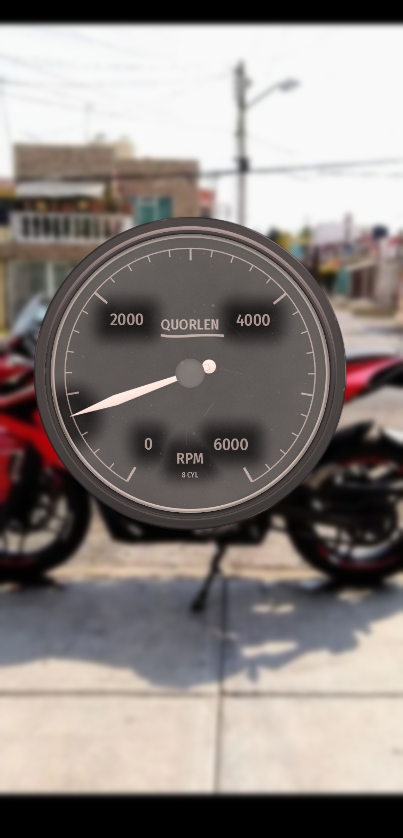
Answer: 800 rpm
